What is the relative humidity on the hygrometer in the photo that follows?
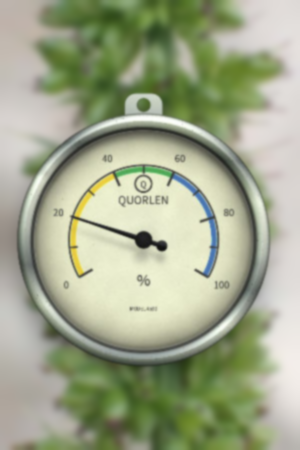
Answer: 20 %
